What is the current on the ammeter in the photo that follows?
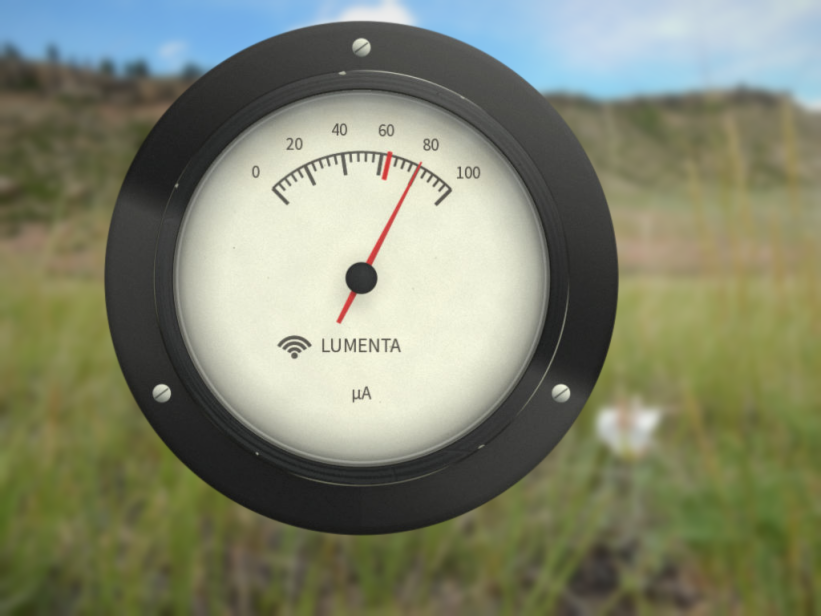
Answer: 80 µA
